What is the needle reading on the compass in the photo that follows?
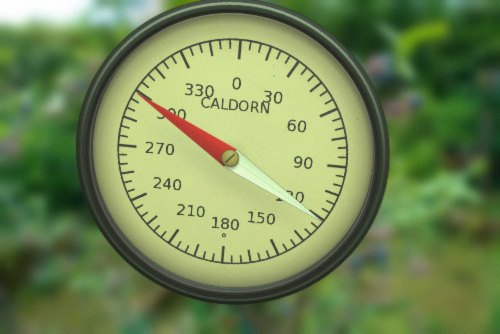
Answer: 300 °
